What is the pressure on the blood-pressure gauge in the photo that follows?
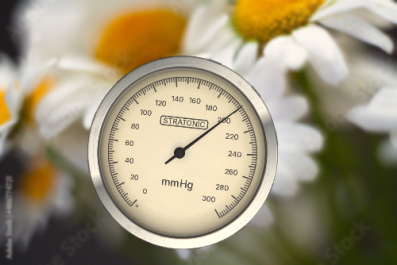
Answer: 200 mmHg
